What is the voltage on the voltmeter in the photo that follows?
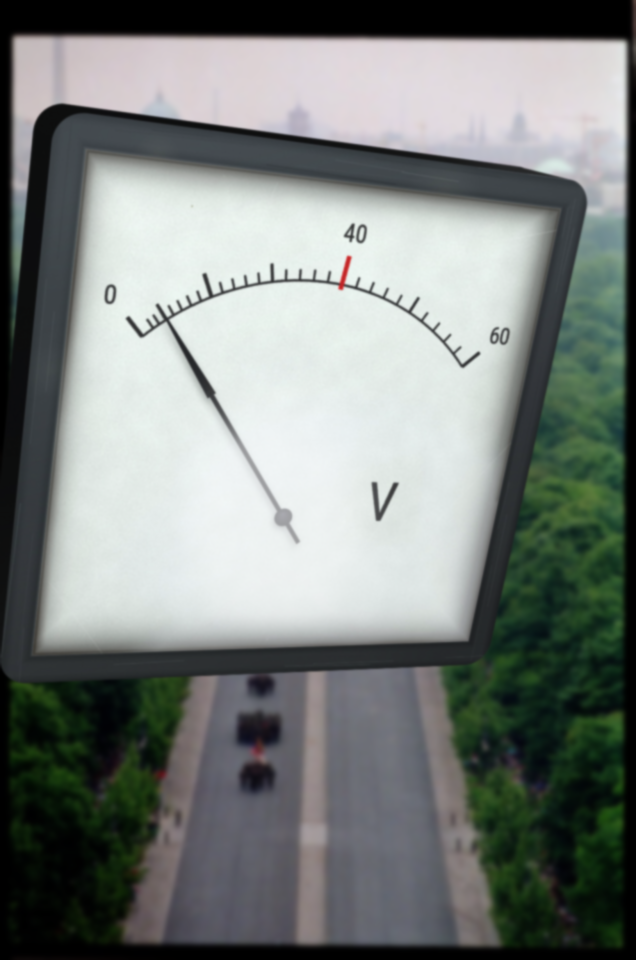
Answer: 10 V
